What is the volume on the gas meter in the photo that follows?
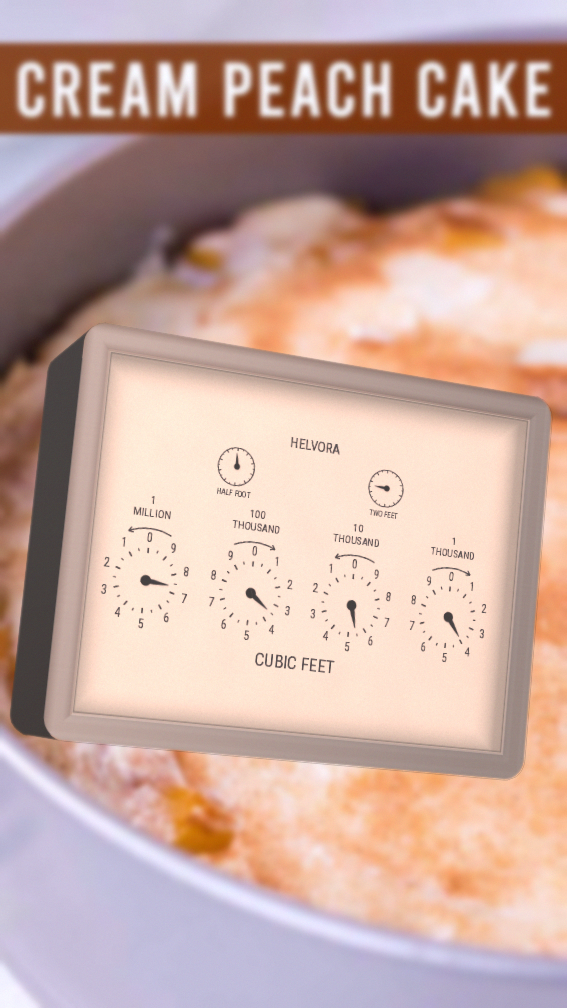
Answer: 735400 ft³
